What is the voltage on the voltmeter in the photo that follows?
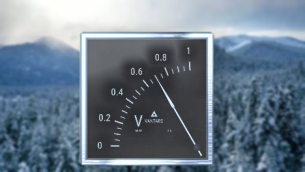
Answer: 0.7 V
